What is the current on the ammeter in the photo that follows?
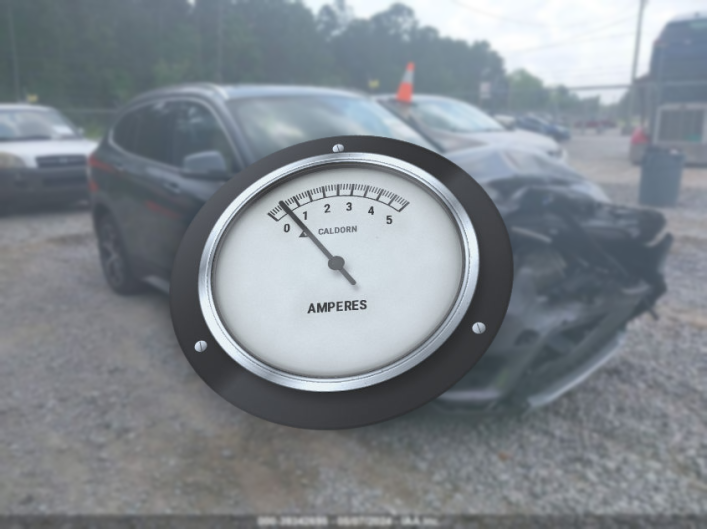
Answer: 0.5 A
